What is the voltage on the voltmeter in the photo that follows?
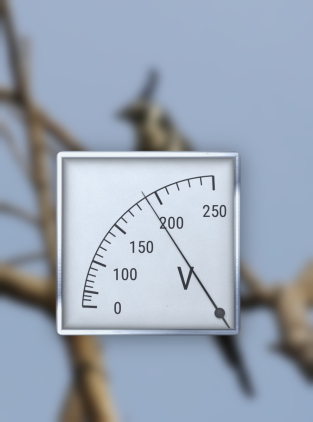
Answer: 190 V
